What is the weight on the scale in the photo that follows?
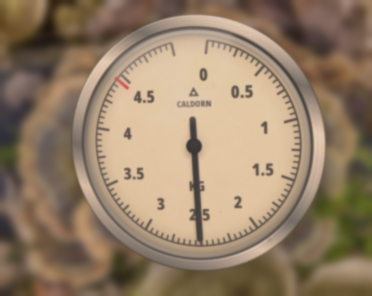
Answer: 2.5 kg
